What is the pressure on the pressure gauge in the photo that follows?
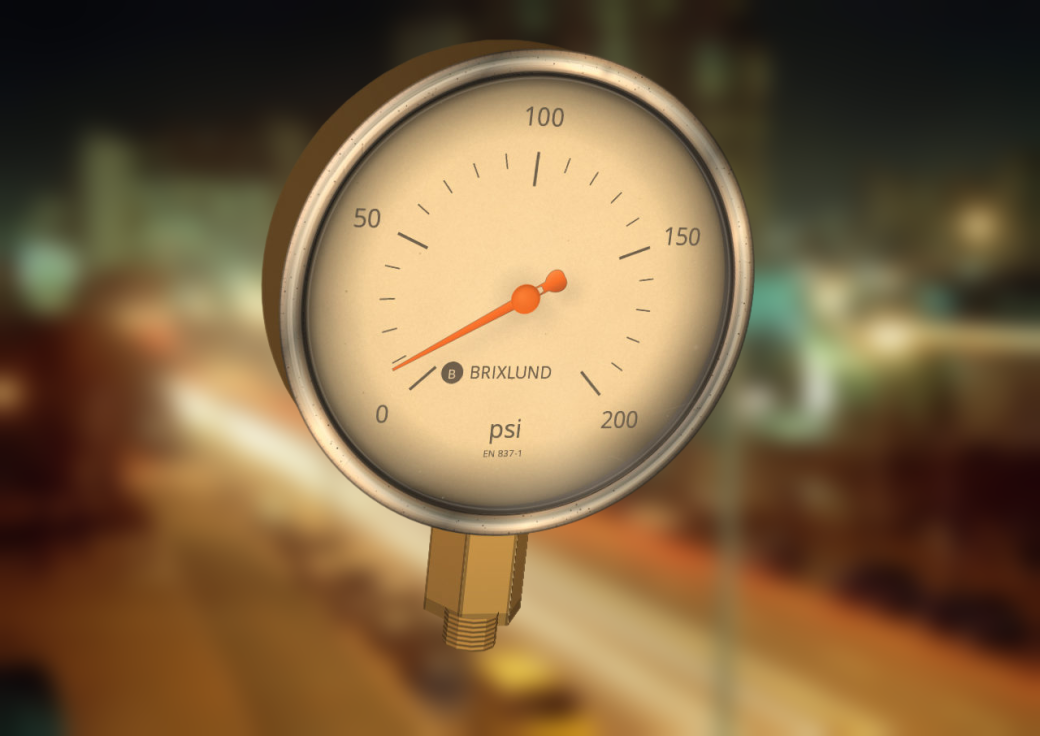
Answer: 10 psi
